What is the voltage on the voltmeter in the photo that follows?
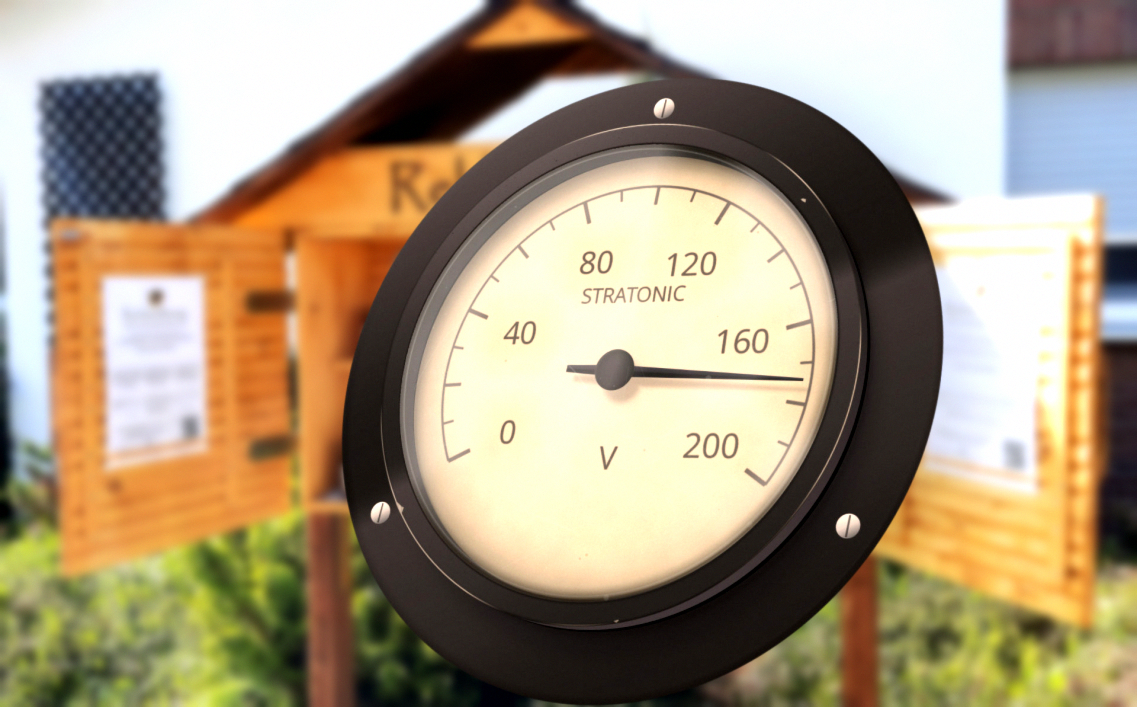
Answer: 175 V
